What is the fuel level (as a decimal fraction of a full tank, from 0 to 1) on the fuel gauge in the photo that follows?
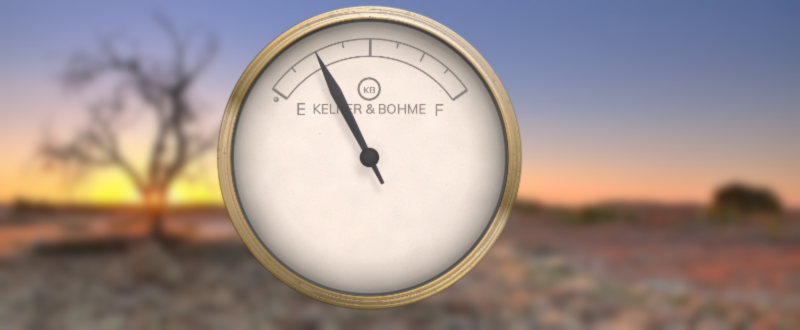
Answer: 0.25
